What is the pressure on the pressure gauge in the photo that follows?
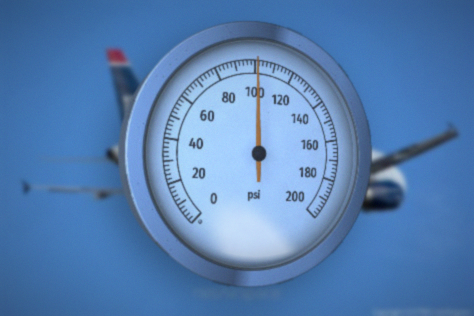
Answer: 100 psi
